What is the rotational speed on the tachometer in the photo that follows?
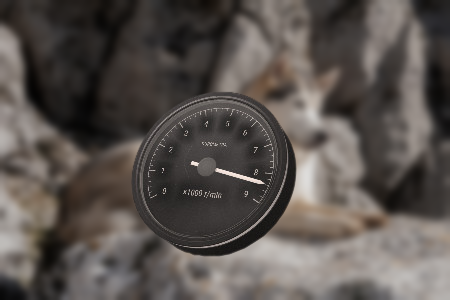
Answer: 8400 rpm
